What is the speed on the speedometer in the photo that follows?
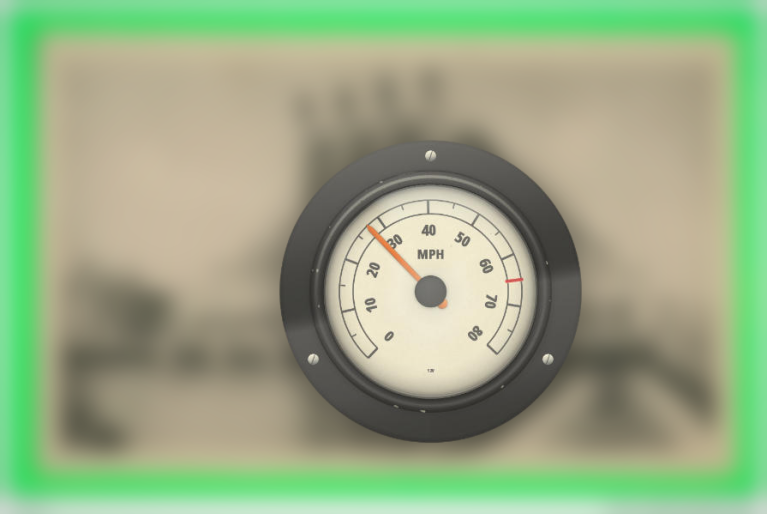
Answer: 27.5 mph
